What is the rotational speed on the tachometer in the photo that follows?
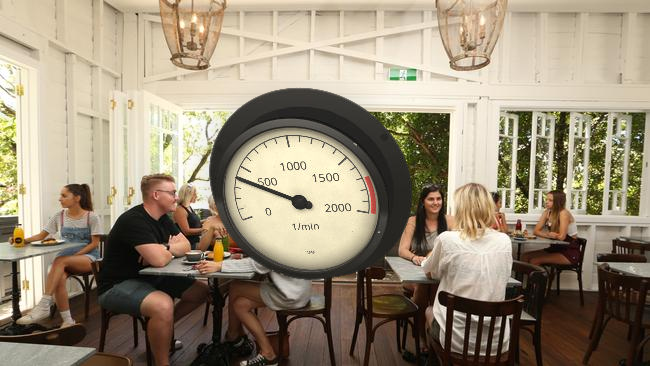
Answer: 400 rpm
